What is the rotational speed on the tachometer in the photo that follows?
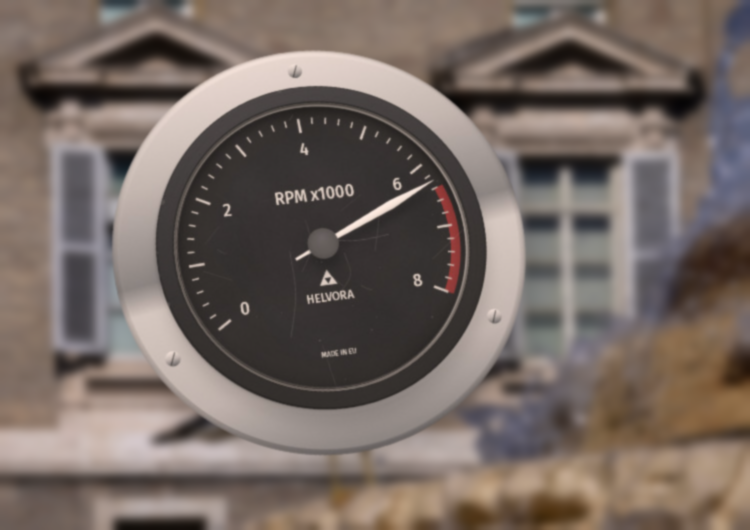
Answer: 6300 rpm
